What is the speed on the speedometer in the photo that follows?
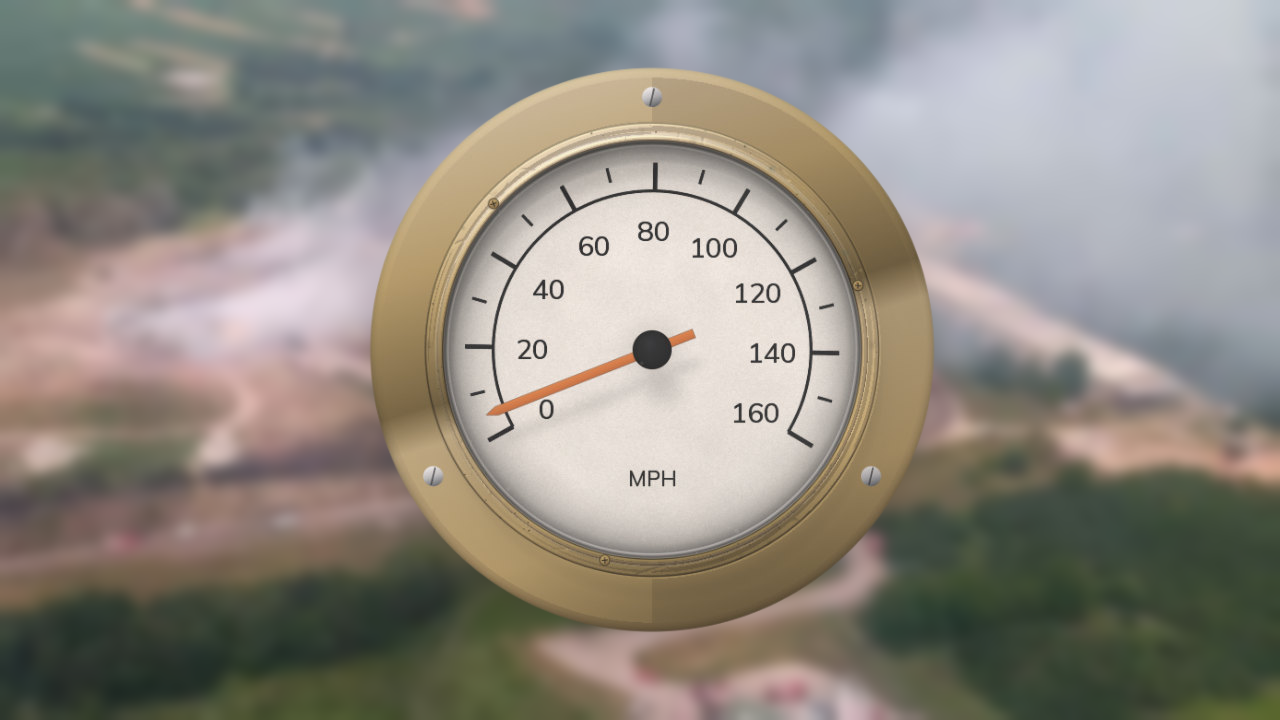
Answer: 5 mph
